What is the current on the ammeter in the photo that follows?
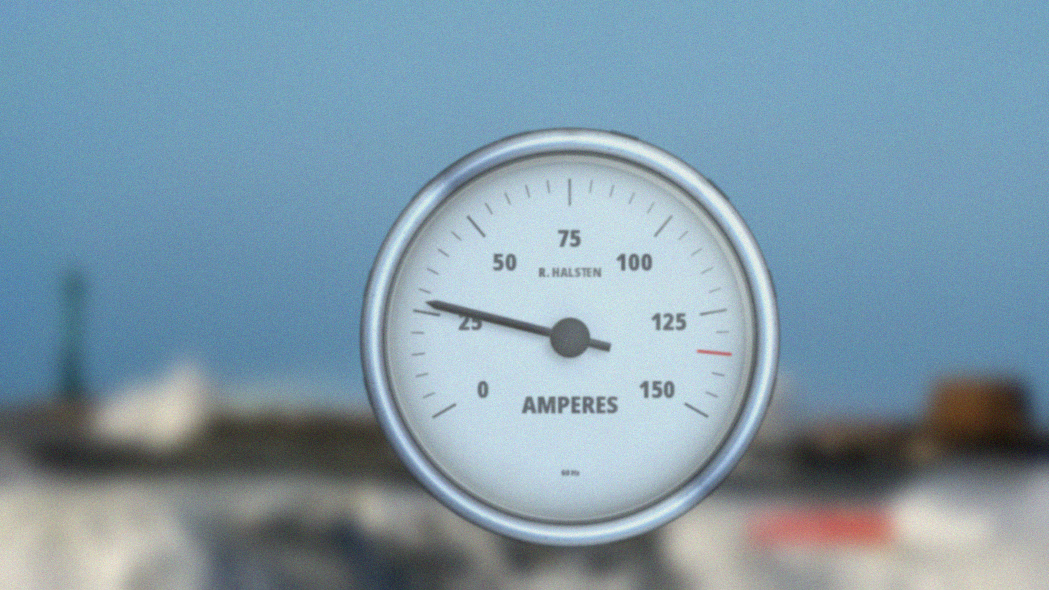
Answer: 27.5 A
